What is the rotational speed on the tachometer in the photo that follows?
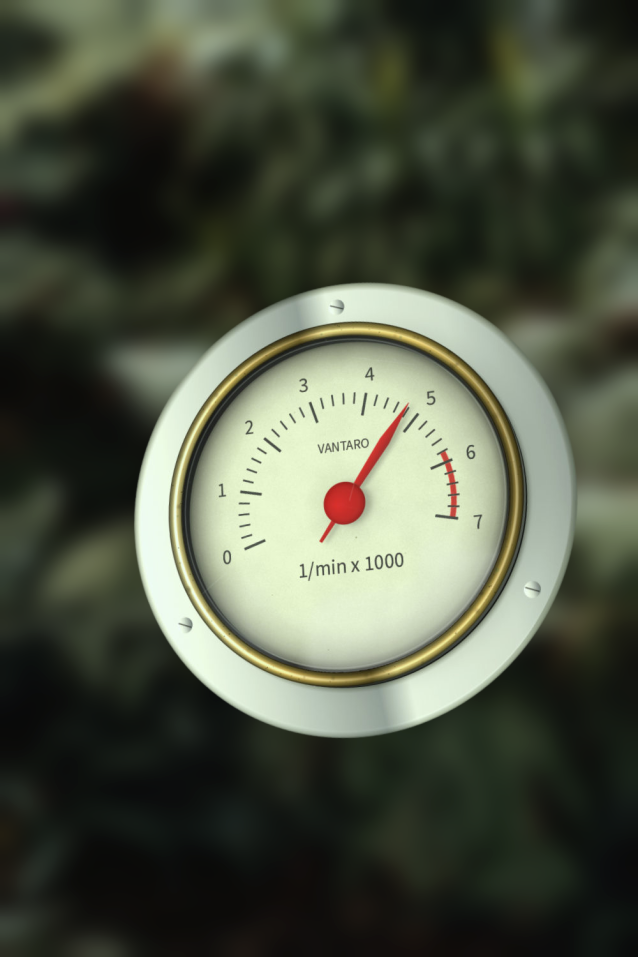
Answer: 4800 rpm
